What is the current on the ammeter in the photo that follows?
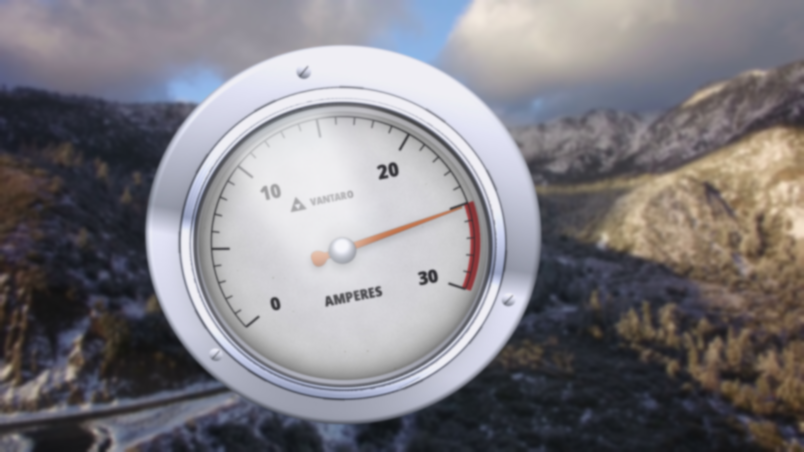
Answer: 25 A
